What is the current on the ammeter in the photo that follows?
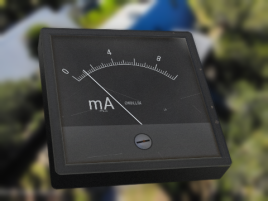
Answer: 1 mA
